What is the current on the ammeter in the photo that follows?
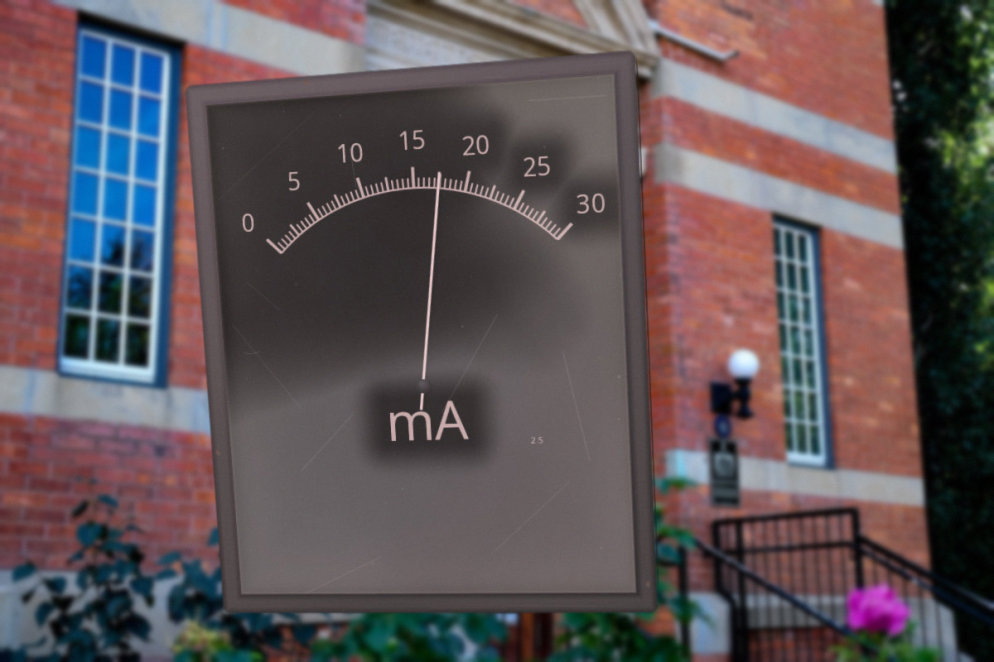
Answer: 17.5 mA
